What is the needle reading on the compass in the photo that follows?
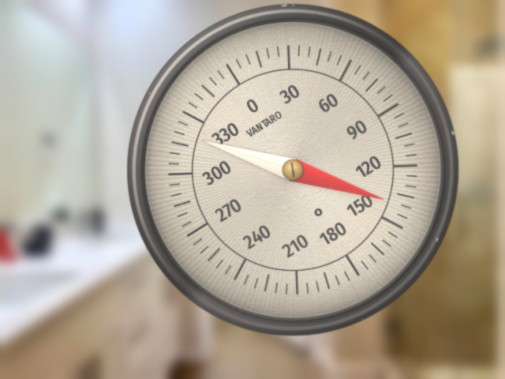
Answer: 140 °
